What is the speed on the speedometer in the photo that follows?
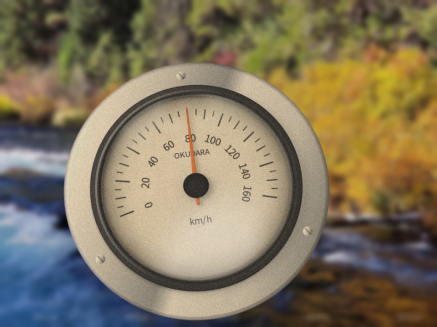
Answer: 80 km/h
